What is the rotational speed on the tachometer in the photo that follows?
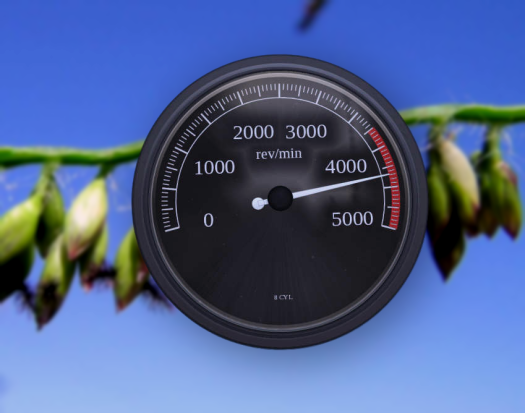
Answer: 4350 rpm
